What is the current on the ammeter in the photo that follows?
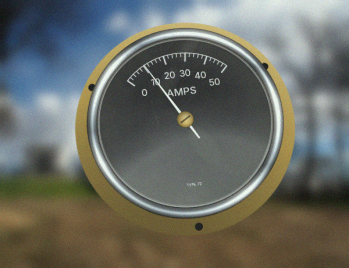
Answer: 10 A
